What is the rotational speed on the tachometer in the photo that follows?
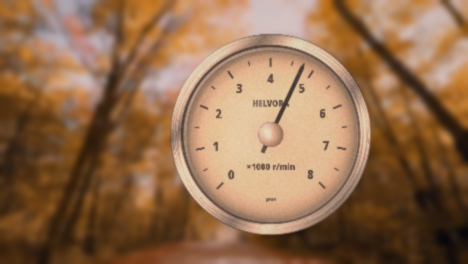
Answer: 4750 rpm
